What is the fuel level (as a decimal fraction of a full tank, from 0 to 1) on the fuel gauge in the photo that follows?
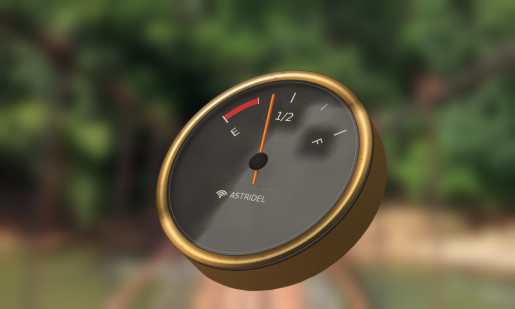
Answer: 0.375
